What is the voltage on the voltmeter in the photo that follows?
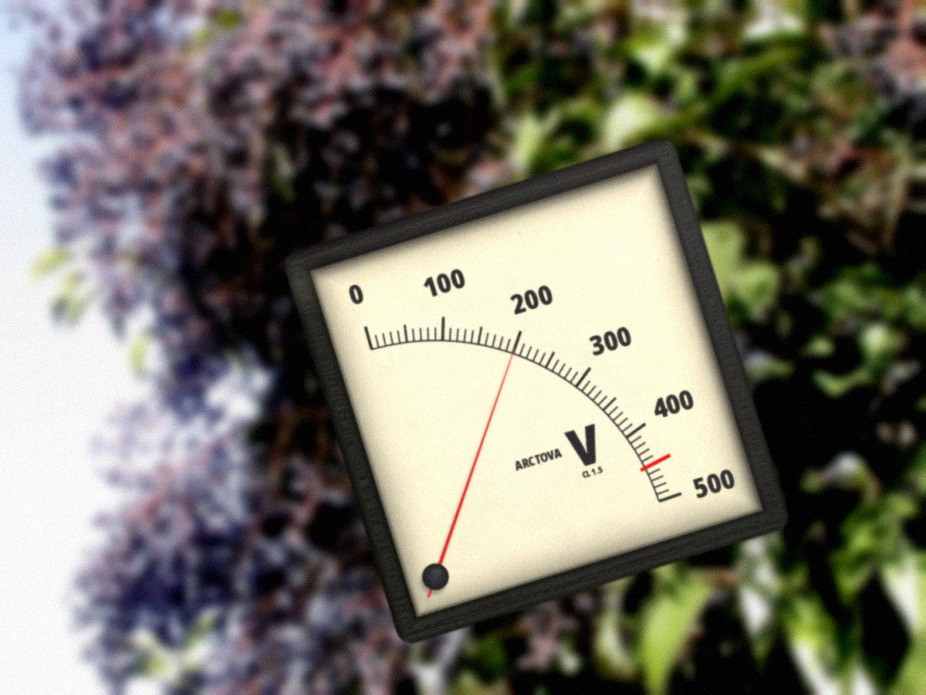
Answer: 200 V
